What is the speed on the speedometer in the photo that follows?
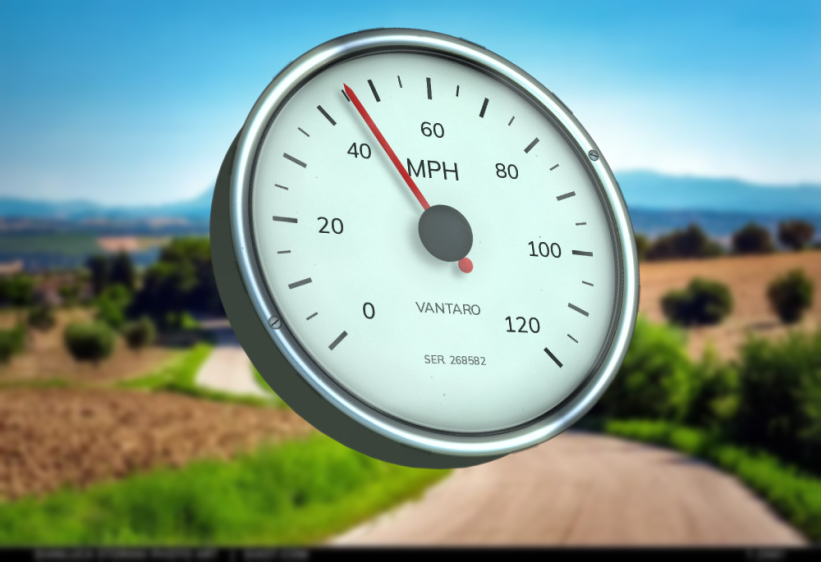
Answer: 45 mph
